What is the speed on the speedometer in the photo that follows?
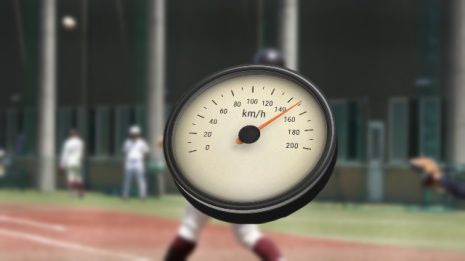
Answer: 150 km/h
